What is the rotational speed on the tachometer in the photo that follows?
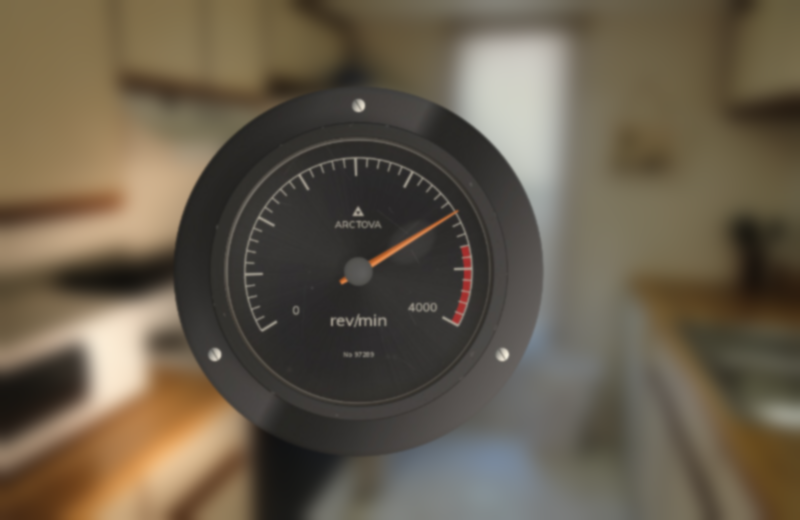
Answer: 3000 rpm
